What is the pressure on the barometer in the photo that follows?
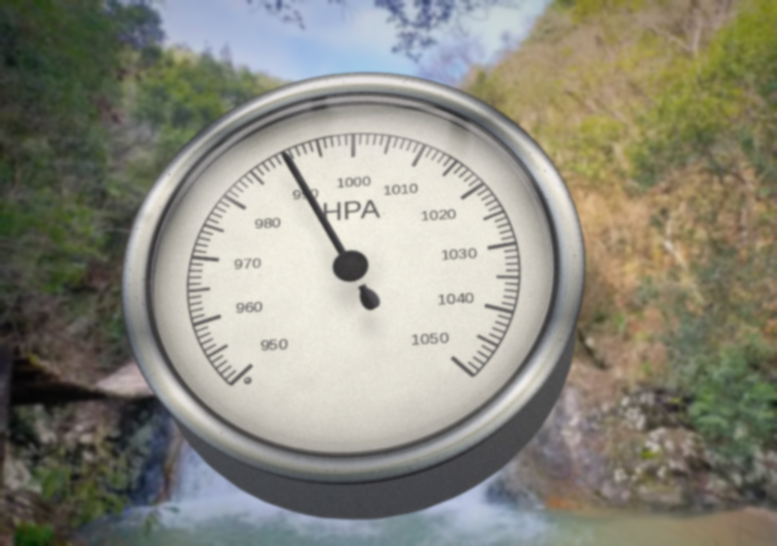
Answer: 990 hPa
